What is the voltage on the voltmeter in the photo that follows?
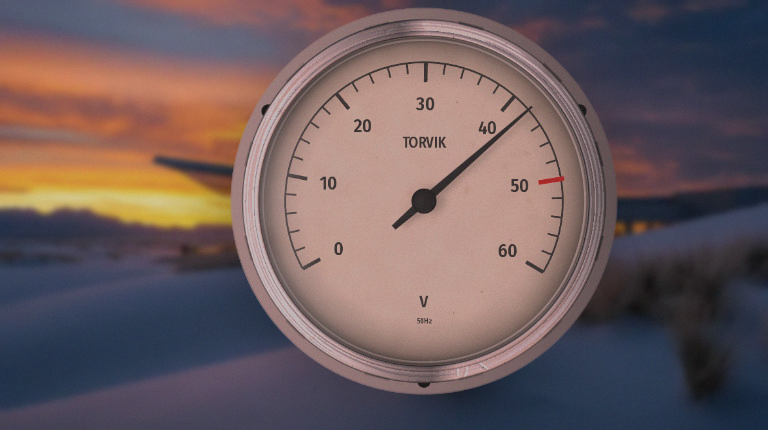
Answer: 42 V
